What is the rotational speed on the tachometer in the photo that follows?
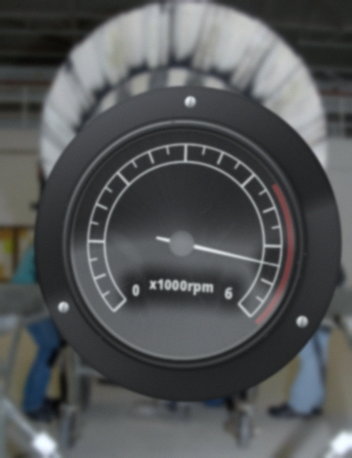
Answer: 5250 rpm
